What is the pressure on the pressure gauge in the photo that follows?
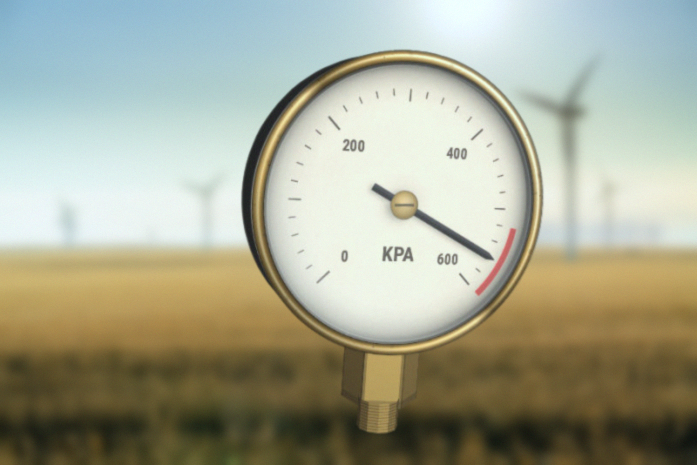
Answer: 560 kPa
